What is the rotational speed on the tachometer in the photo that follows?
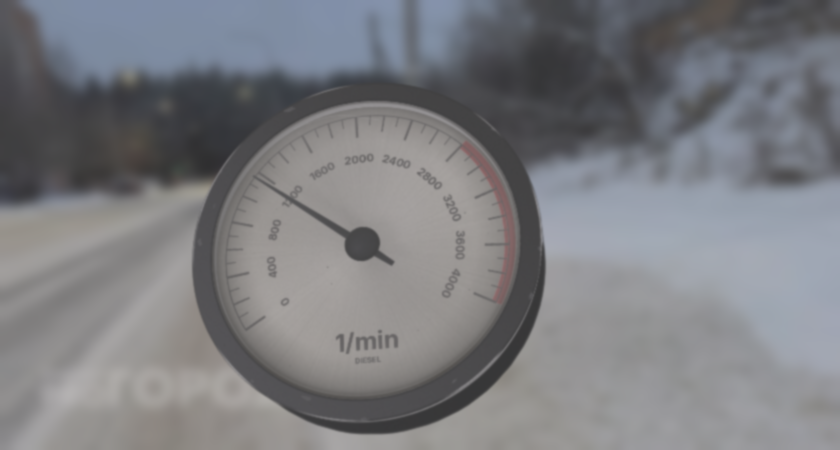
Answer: 1150 rpm
